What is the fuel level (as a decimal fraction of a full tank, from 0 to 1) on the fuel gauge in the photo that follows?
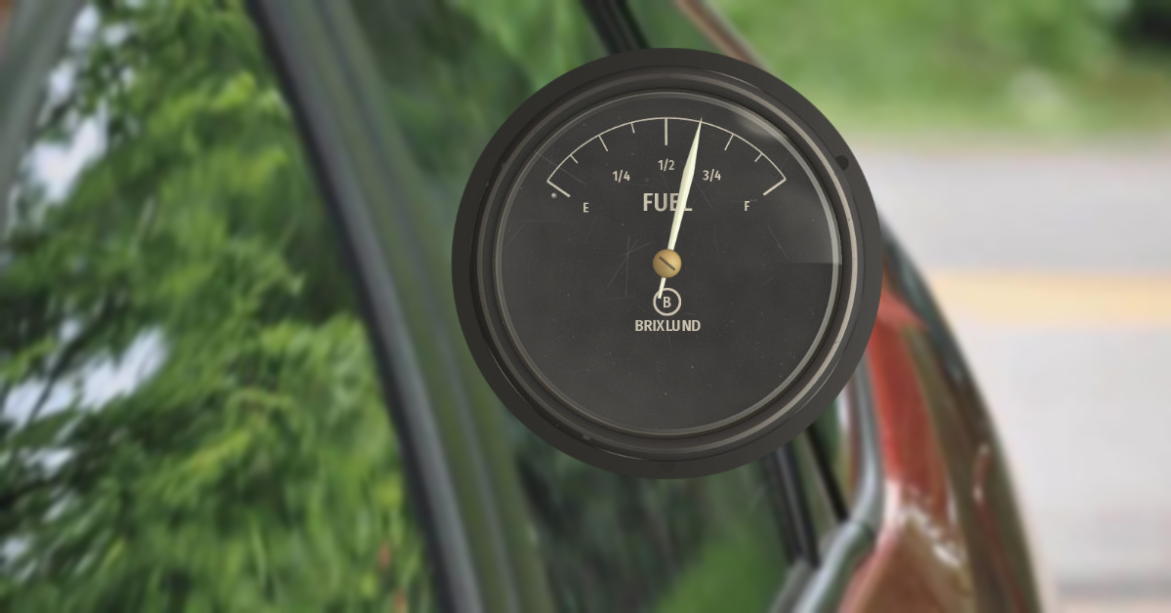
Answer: 0.625
